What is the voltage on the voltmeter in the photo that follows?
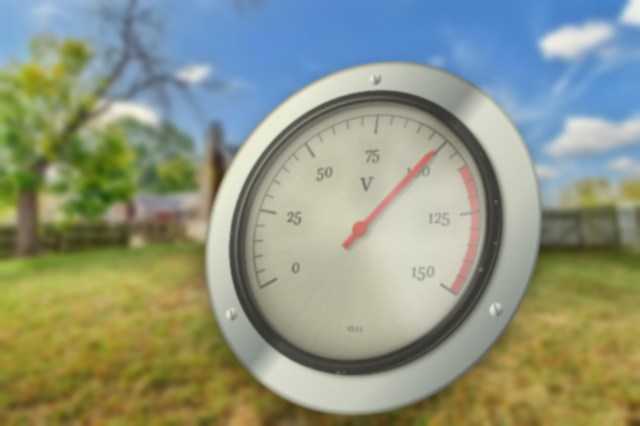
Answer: 100 V
